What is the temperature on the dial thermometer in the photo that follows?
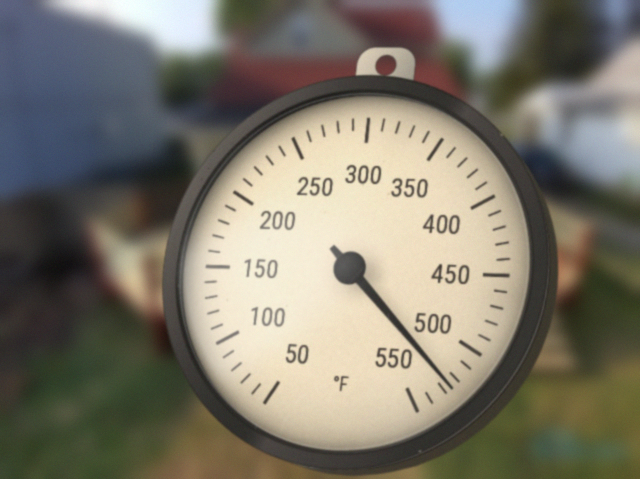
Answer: 525 °F
